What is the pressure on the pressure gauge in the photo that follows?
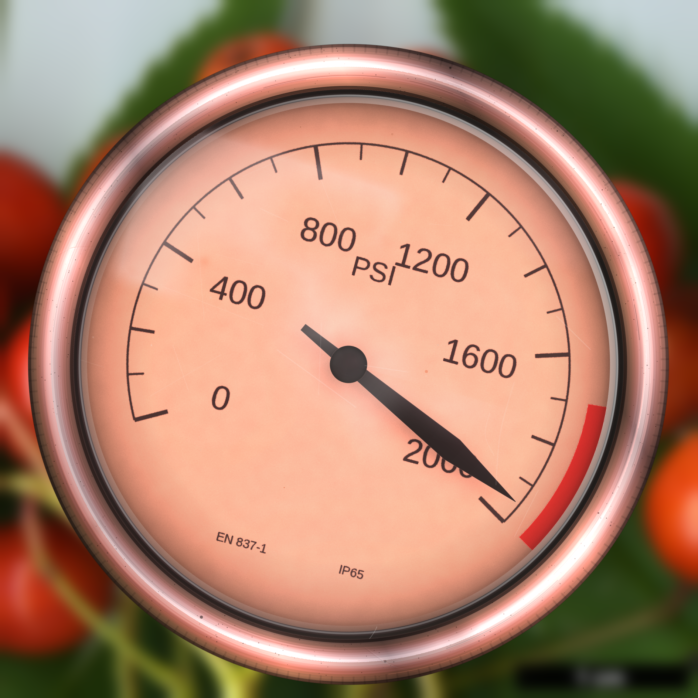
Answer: 1950 psi
